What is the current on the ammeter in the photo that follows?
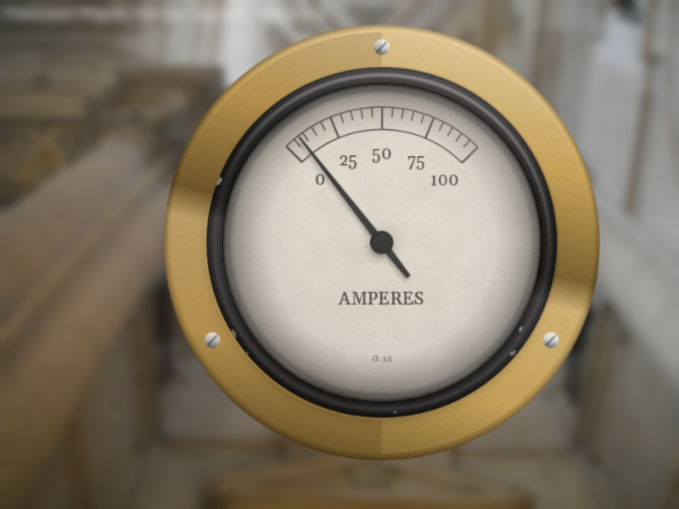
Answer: 7.5 A
